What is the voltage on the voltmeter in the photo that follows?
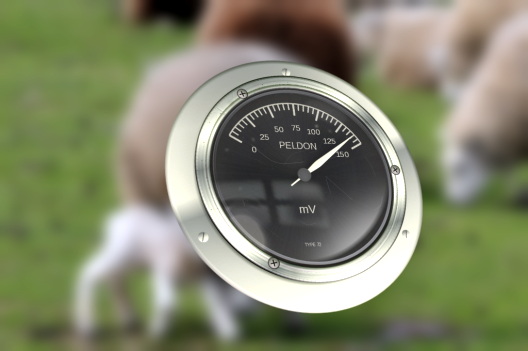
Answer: 140 mV
